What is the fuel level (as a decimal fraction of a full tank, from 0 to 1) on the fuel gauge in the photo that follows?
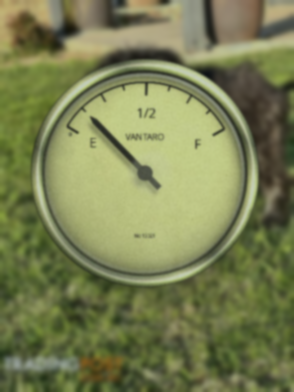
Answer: 0.125
